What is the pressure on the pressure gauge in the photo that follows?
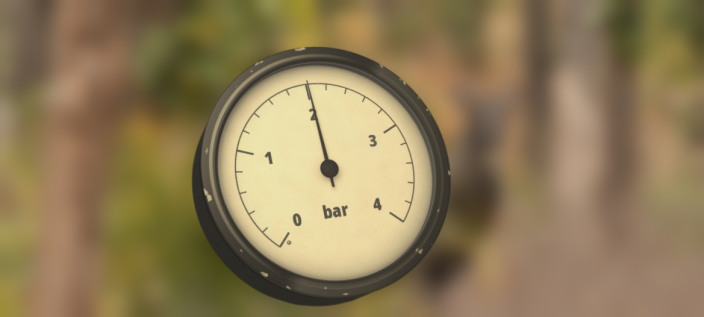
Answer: 2 bar
